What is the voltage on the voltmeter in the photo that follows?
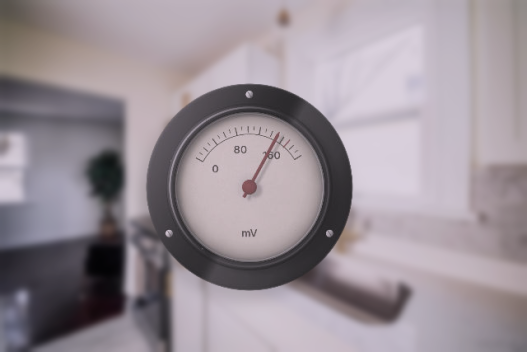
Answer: 150 mV
